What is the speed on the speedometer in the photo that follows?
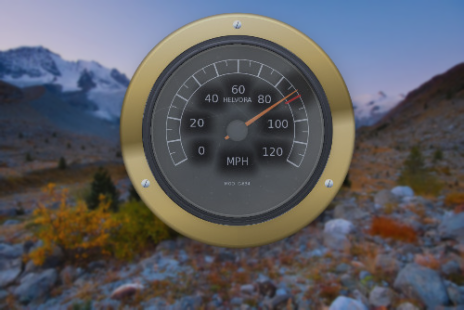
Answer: 87.5 mph
